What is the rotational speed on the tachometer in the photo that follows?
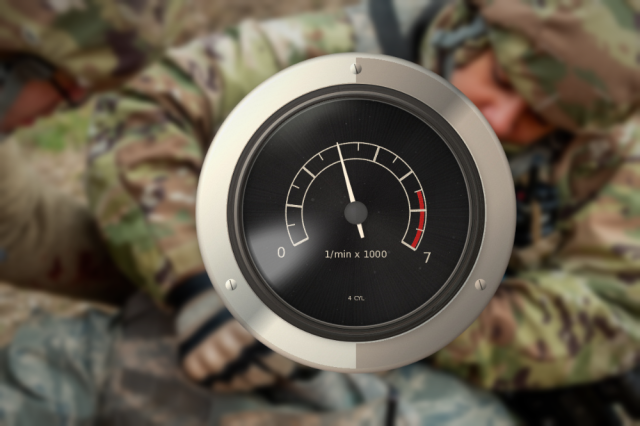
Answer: 3000 rpm
